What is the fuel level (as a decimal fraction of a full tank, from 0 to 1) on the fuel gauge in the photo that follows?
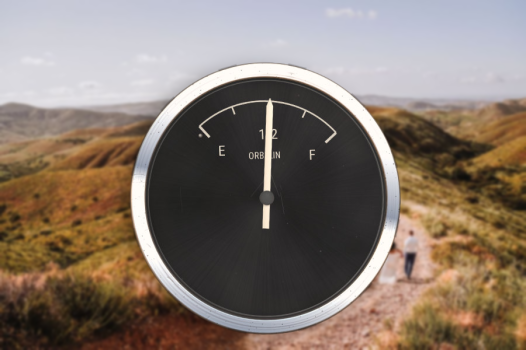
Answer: 0.5
